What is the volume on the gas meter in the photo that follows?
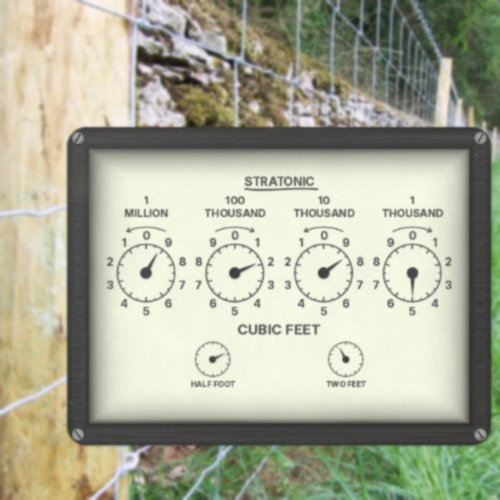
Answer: 918500 ft³
